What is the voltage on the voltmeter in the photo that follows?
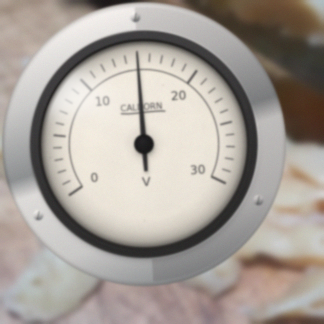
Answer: 15 V
